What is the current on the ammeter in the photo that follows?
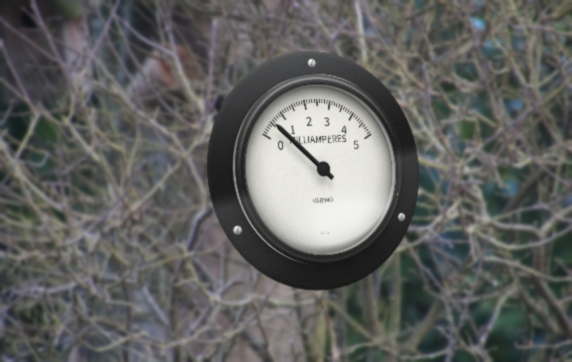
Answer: 0.5 mA
